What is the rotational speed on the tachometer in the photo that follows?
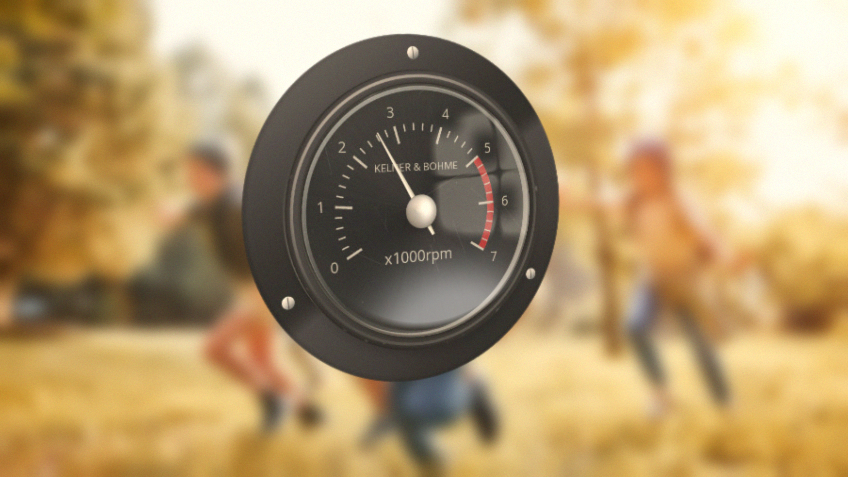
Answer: 2600 rpm
